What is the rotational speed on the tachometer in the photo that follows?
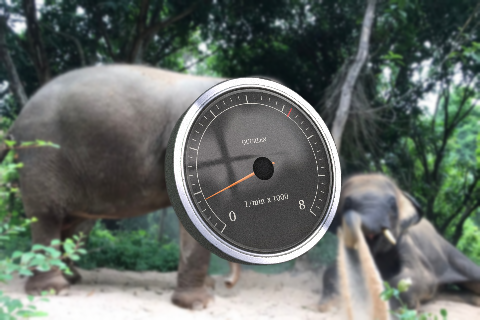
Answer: 800 rpm
